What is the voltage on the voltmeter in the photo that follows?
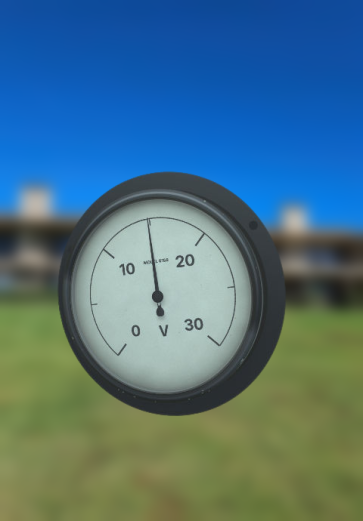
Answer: 15 V
